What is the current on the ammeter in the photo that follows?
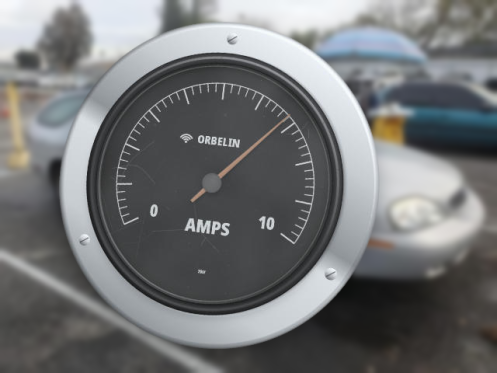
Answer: 6.8 A
